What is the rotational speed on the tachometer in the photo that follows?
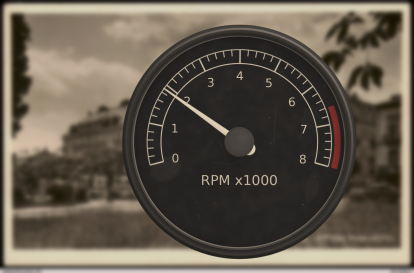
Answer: 1900 rpm
